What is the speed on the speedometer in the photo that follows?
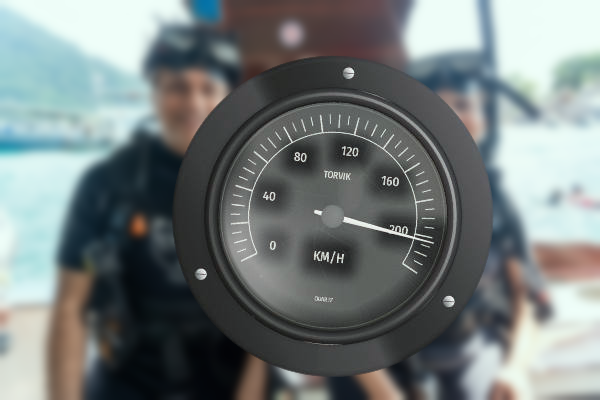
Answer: 202.5 km/h
